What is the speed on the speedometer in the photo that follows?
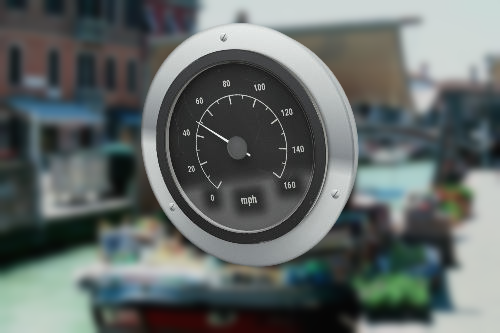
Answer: 50 mph
